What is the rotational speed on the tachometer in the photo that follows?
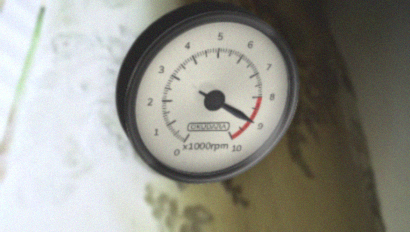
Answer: 9000 rpm
